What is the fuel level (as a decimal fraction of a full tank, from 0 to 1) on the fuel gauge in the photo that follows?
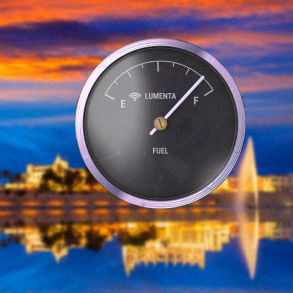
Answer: 0.875
